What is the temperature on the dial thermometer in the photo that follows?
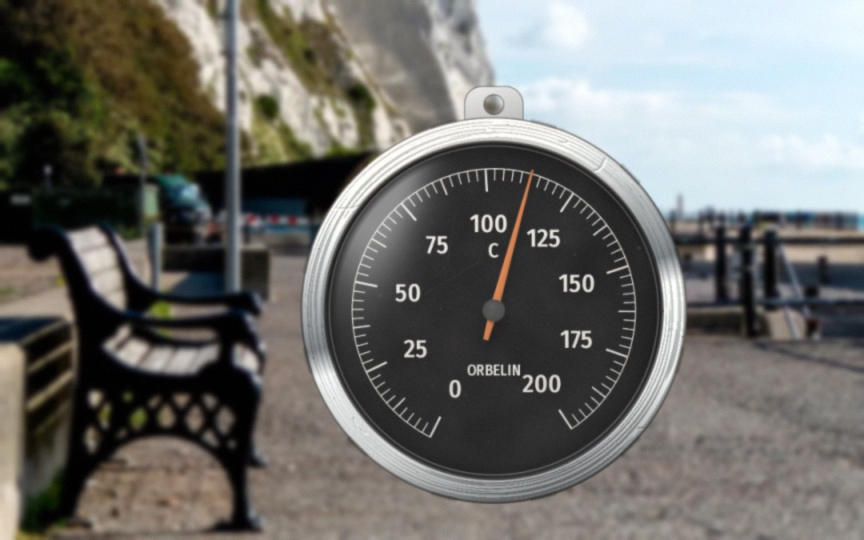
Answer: 112.5 °C
